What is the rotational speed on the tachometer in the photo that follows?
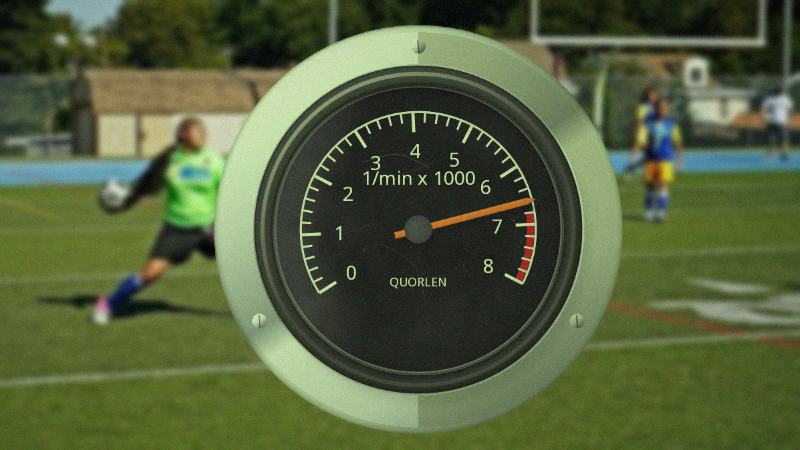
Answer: 6600 rpm
